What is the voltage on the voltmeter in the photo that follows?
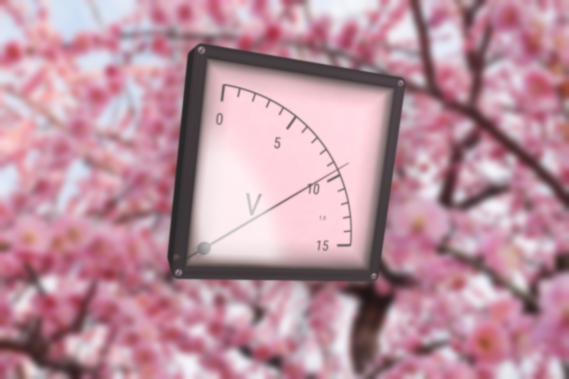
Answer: 9.5 V
